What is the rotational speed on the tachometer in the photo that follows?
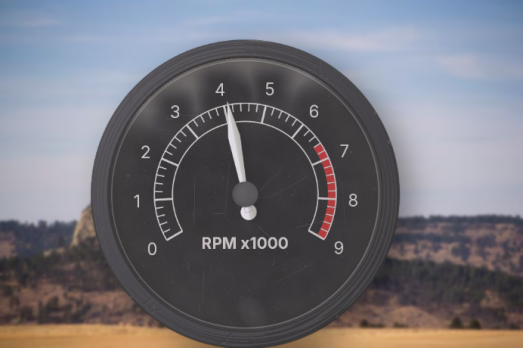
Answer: 4100 rpm
